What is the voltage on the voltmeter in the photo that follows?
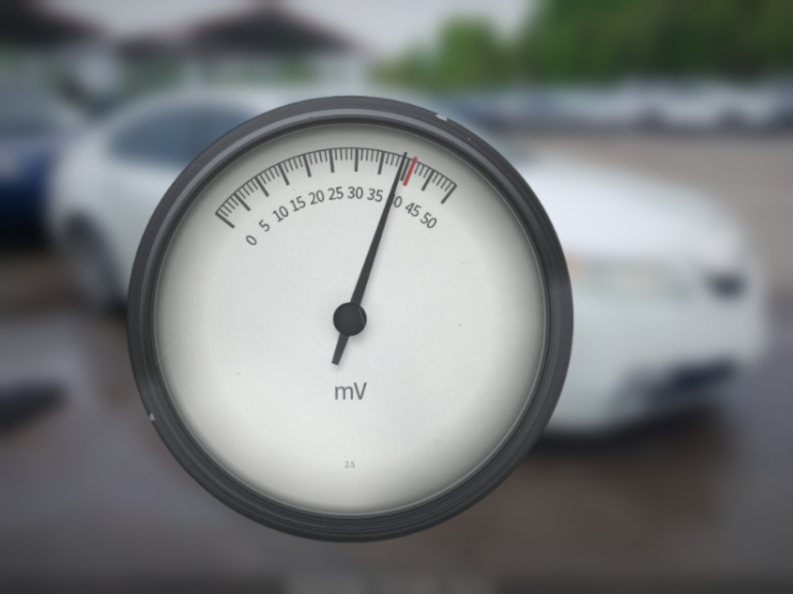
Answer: 39 mV
